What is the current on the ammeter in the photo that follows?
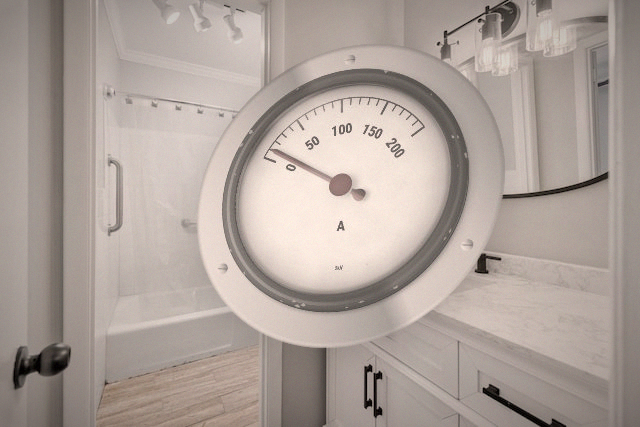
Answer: 10 A
